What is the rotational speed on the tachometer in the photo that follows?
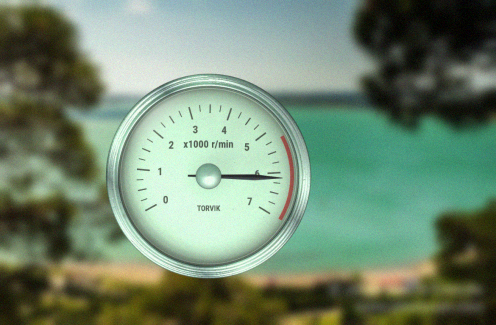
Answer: 6125 rpm
